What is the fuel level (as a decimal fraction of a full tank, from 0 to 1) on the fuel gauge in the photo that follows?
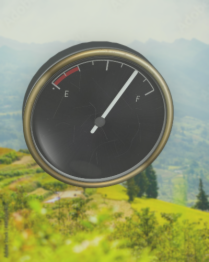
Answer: 0.75
